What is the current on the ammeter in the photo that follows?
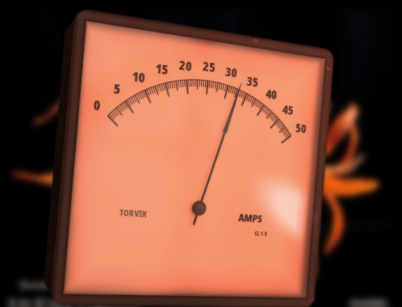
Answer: 32.5 A
